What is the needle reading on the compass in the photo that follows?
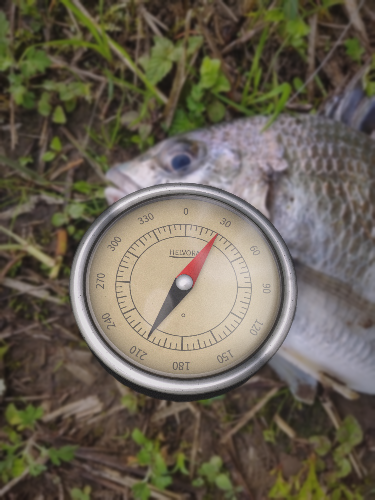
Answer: 30 °
